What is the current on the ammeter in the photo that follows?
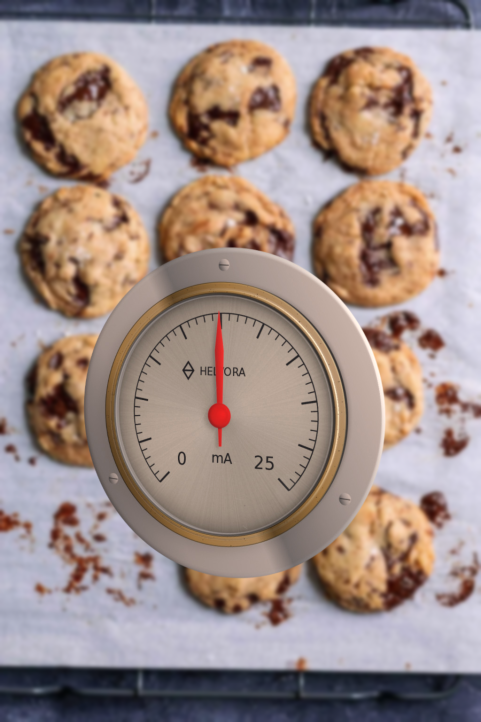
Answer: 12.5 mA
